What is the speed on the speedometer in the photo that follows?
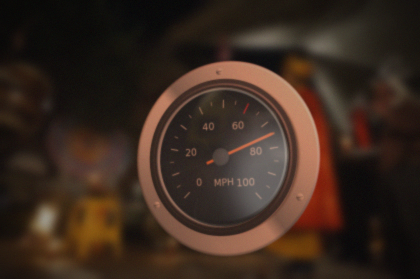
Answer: 75 mph
